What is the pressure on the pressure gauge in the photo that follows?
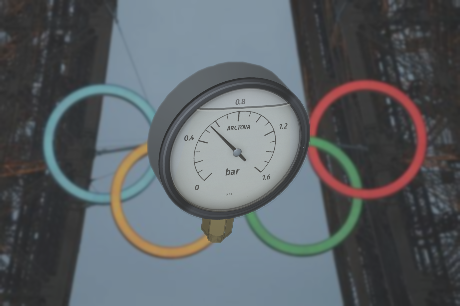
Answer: 0.55 bar
